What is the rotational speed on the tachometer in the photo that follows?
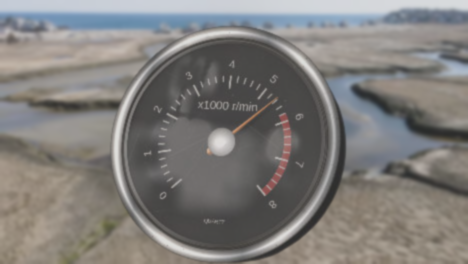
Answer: 5400 rpm
